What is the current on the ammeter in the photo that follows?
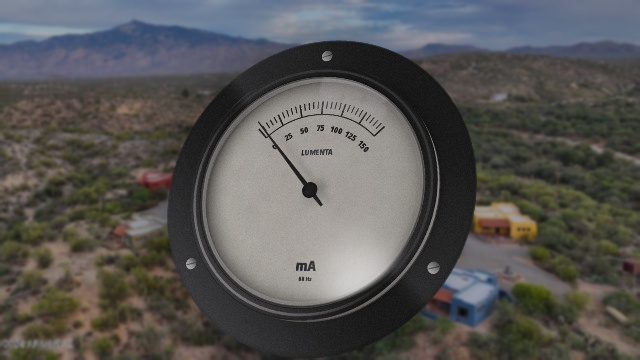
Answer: 5 mA
